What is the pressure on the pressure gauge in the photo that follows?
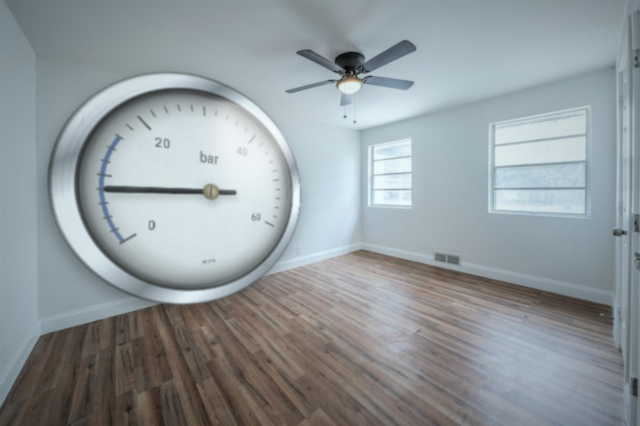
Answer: 8 bar
